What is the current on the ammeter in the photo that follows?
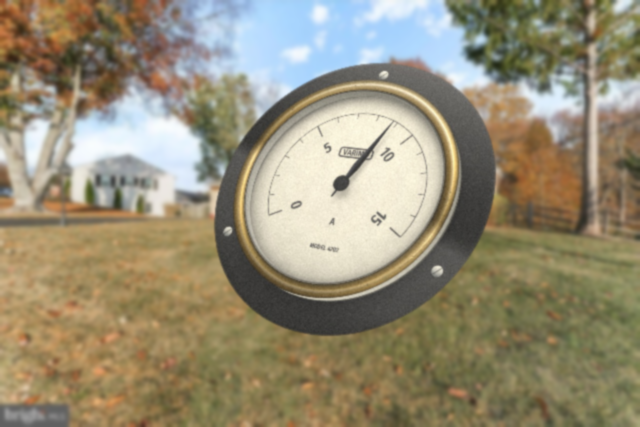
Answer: 9 A
